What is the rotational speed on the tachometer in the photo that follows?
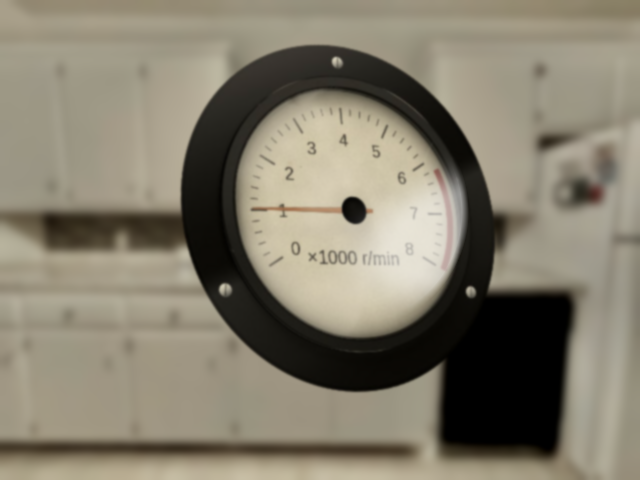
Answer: 1000 rpm
